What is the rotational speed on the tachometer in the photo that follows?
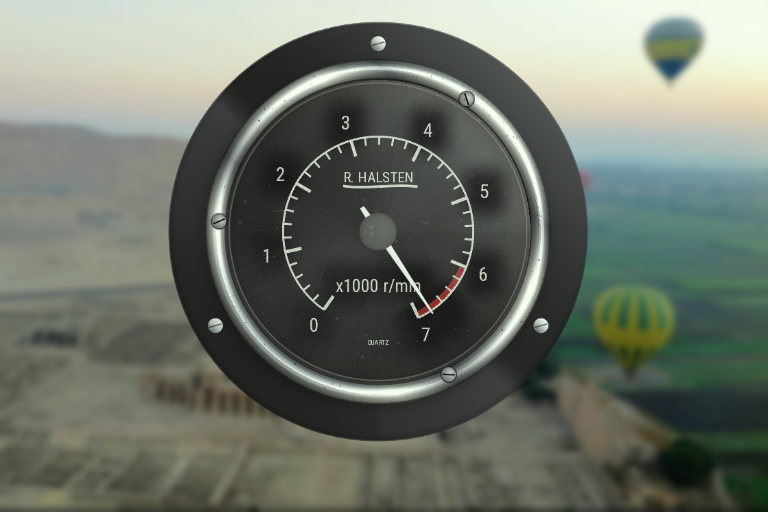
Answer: 6800 rpm
